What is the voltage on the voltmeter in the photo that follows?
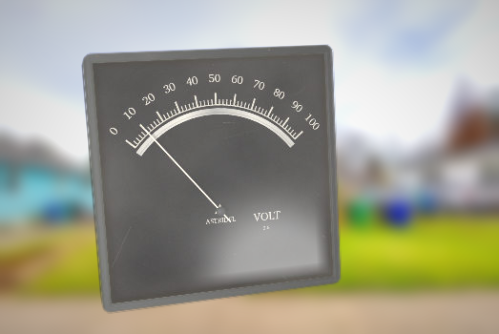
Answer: 10 V
